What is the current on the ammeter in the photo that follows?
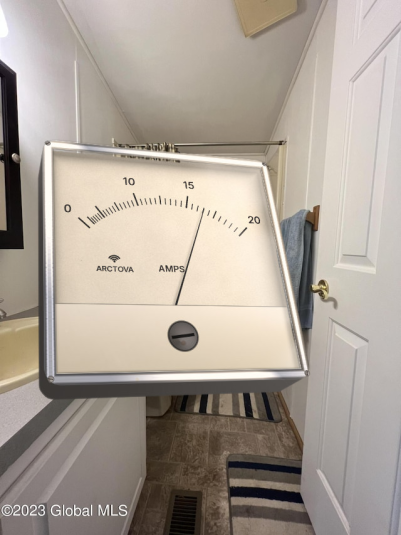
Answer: 16.5 A
